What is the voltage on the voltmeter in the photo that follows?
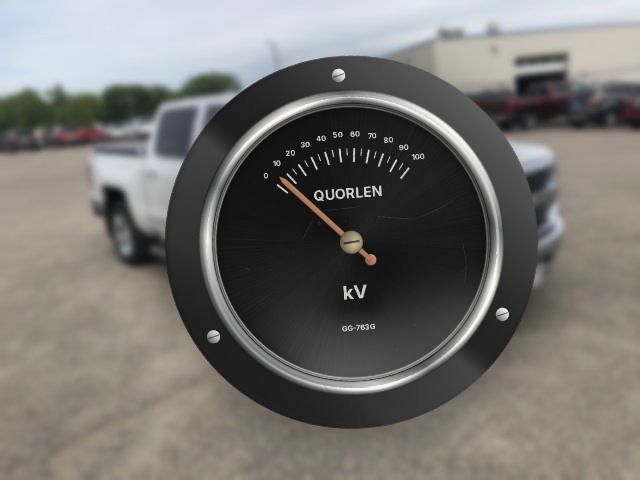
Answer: 5 kV
